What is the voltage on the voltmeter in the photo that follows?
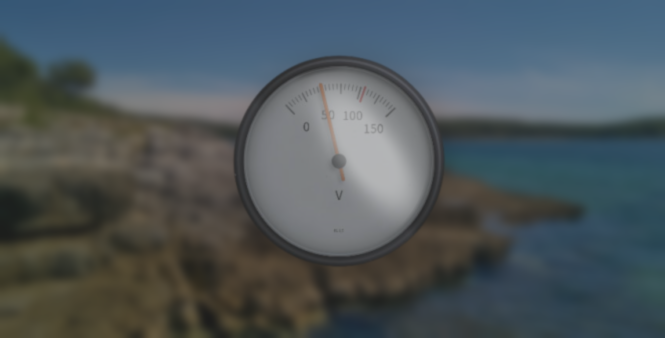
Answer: 50 V
